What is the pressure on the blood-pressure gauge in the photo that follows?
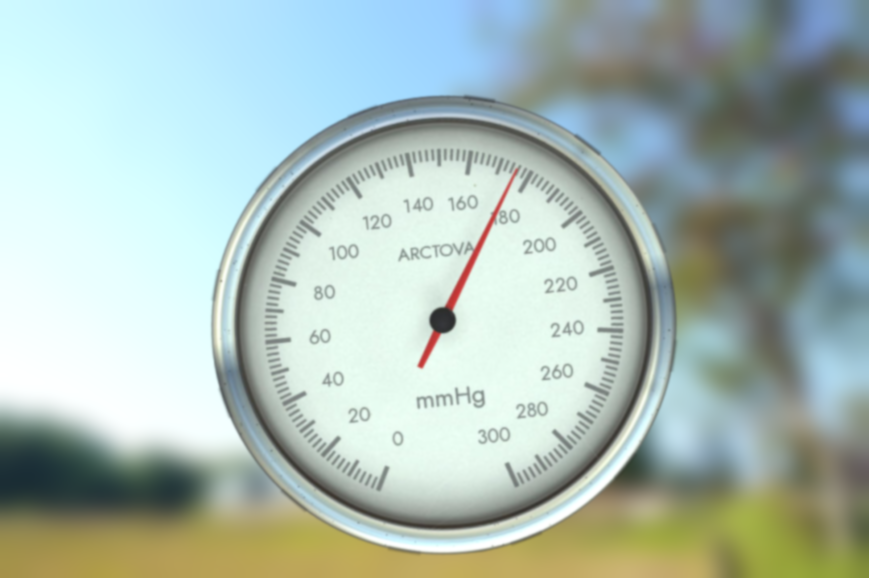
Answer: 176 mmHg
